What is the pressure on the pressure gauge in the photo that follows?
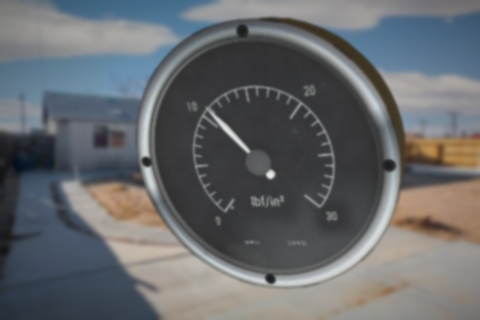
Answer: 11 psi
